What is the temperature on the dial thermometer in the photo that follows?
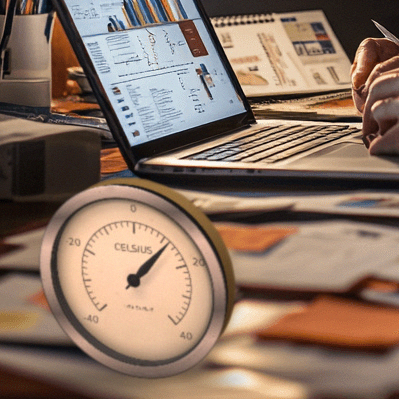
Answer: 12 °C
